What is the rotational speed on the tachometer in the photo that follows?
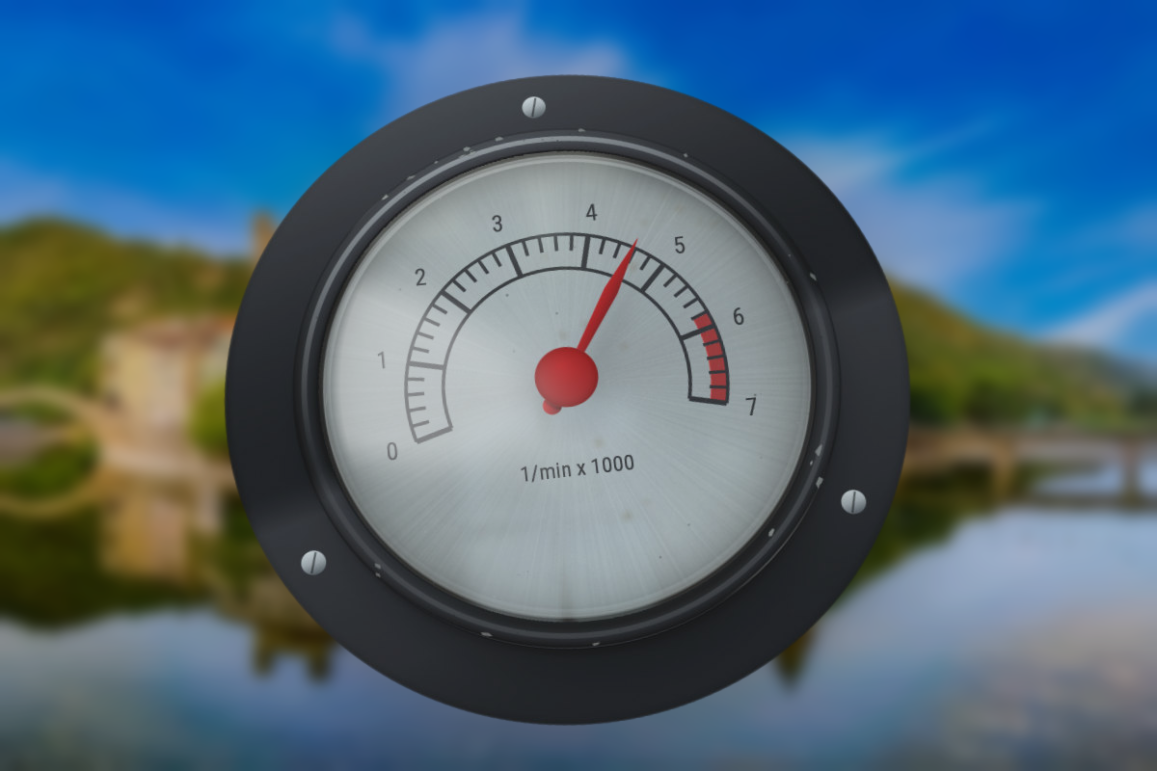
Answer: 4600 rpm
